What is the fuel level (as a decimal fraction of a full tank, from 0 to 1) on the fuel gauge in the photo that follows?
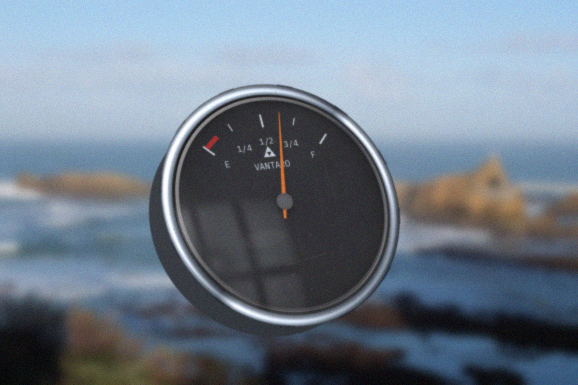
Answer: 0.625
